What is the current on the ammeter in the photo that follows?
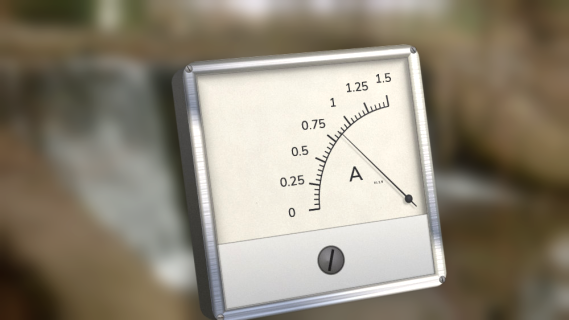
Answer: 0.85 A
